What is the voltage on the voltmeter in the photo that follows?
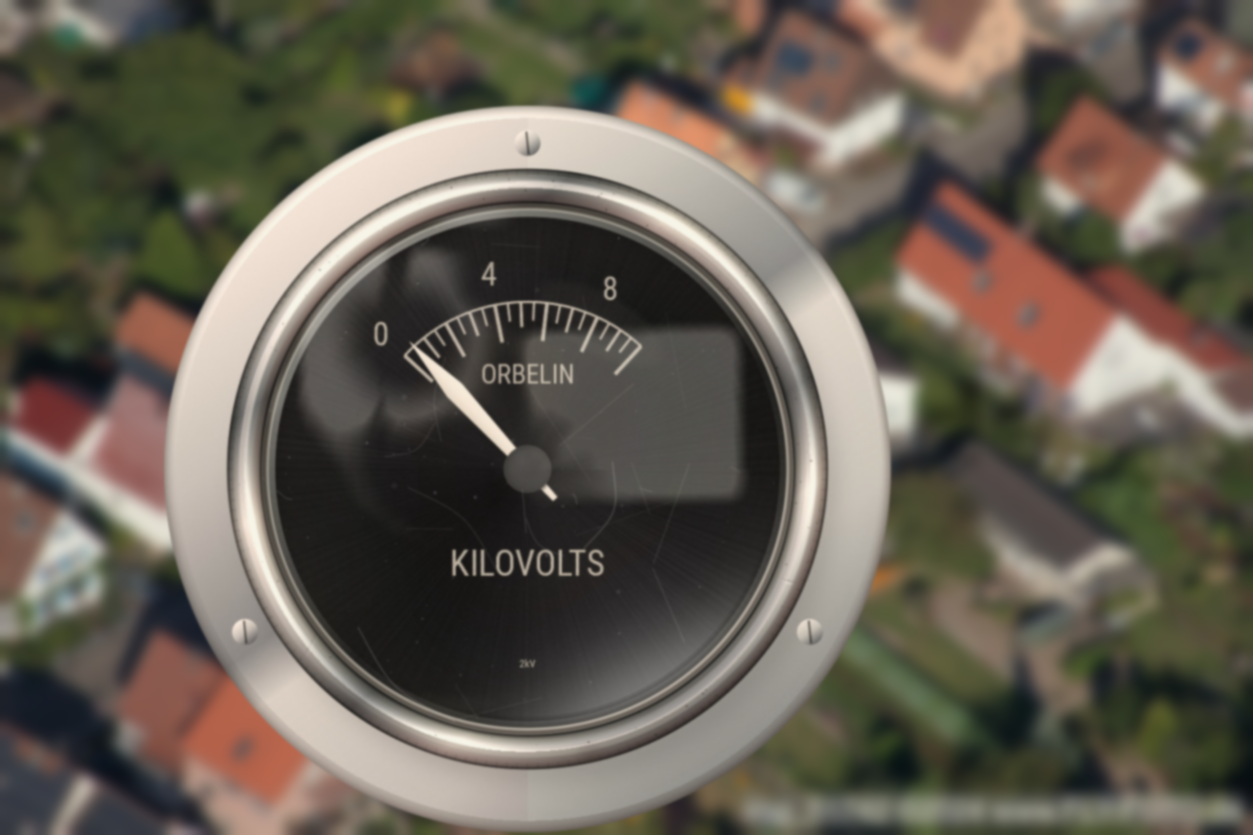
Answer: 0.5 kV
